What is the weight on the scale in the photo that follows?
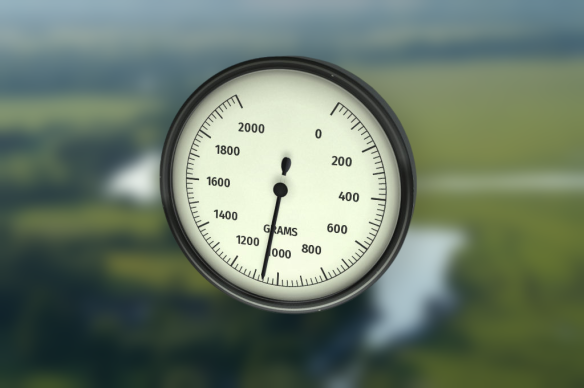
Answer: 1060 g
